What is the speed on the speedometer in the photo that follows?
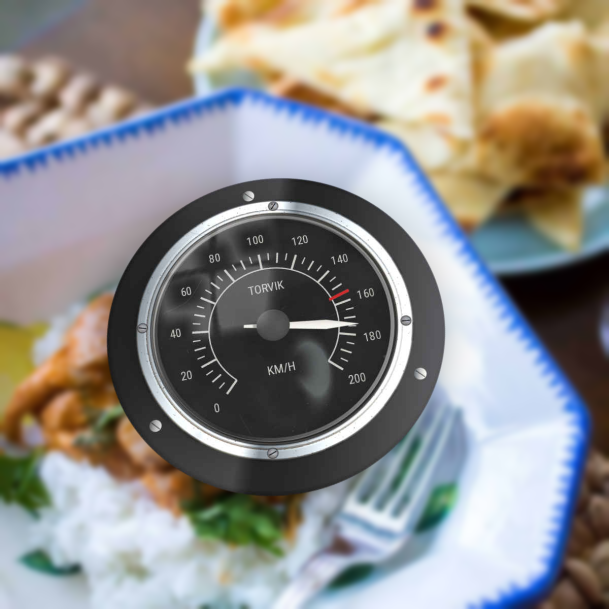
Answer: 175 km/h
